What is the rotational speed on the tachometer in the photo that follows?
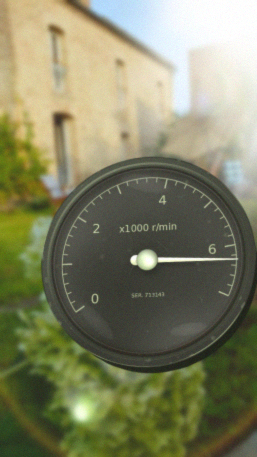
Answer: 6300 rpm
